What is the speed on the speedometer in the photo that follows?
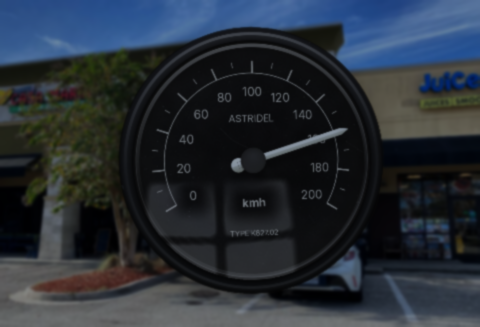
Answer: 160 km/h
